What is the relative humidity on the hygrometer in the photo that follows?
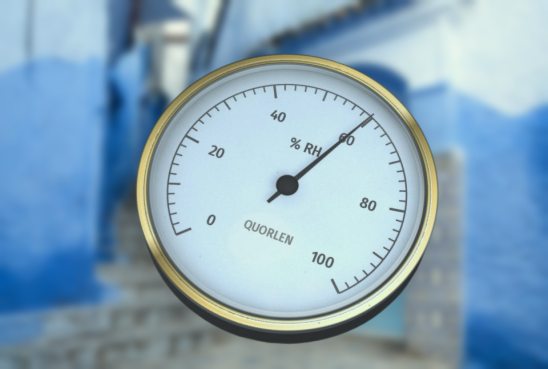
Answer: 60 %
